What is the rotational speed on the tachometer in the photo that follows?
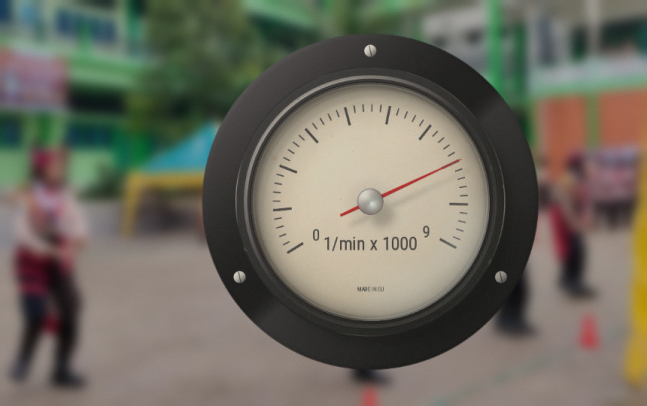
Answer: 7000 rpm
